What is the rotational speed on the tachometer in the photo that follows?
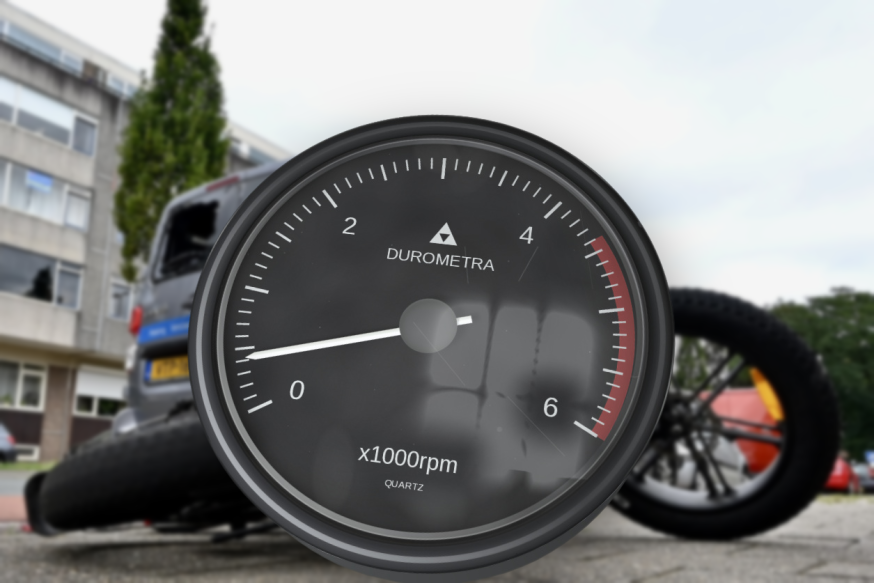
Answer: 400 rpm
